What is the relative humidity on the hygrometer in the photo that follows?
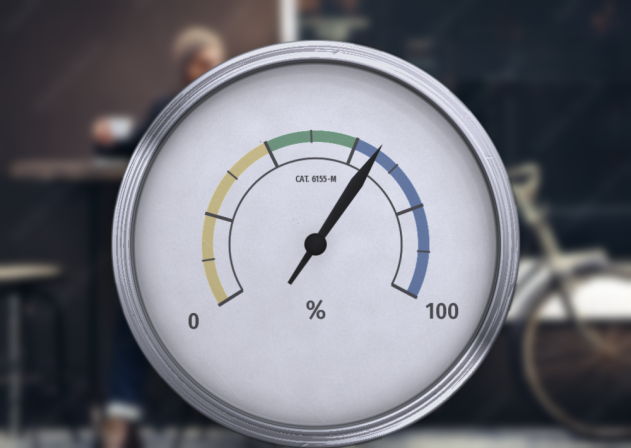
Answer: 65 %
